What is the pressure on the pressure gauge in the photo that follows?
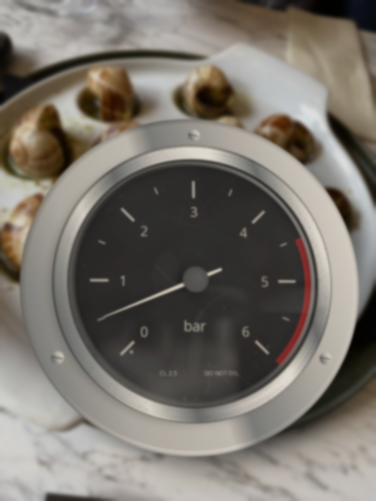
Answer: 0.5 bar
